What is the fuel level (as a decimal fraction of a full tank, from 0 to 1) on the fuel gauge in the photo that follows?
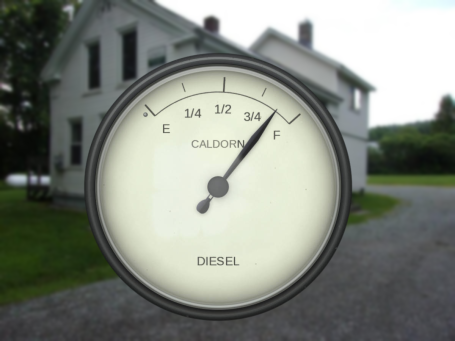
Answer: 0.875
